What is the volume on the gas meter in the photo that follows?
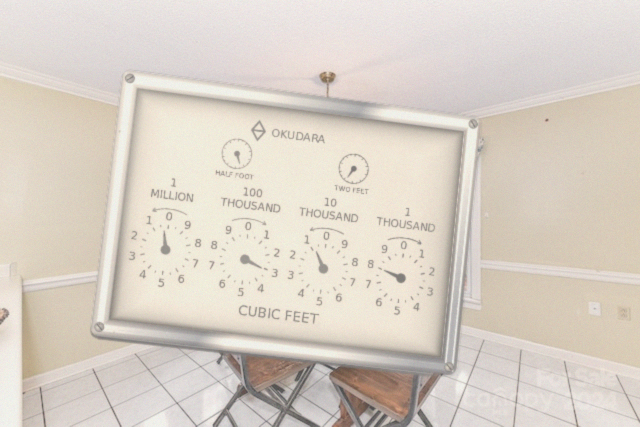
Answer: 30800 ft³
